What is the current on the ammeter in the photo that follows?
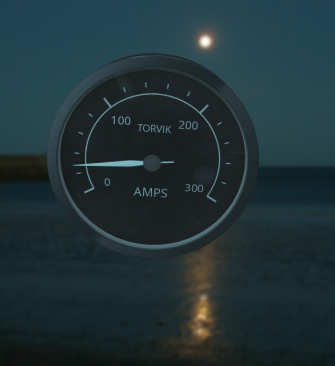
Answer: 30 A
